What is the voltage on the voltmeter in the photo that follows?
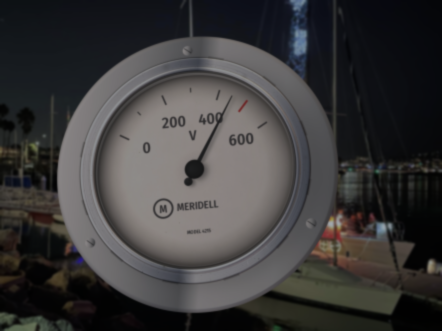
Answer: 450 V
